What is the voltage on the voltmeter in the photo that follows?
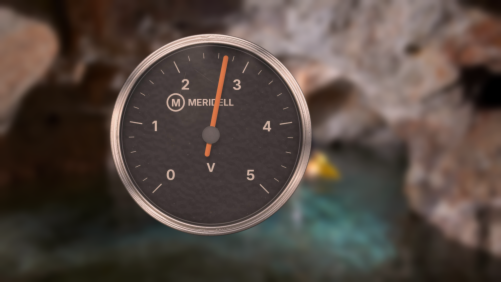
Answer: 2.7 V
